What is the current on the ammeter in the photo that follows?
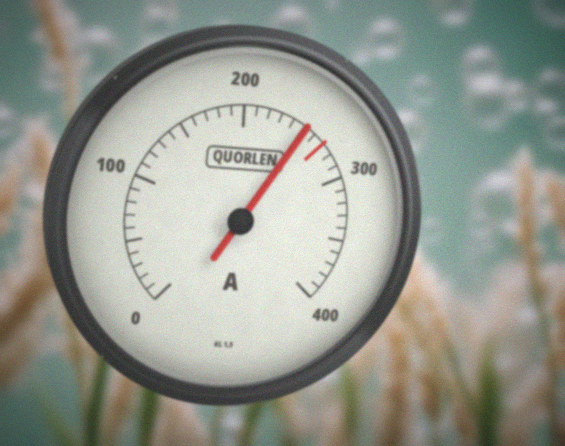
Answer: 250 A
